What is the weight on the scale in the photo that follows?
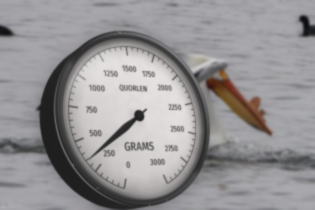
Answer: 350 g
